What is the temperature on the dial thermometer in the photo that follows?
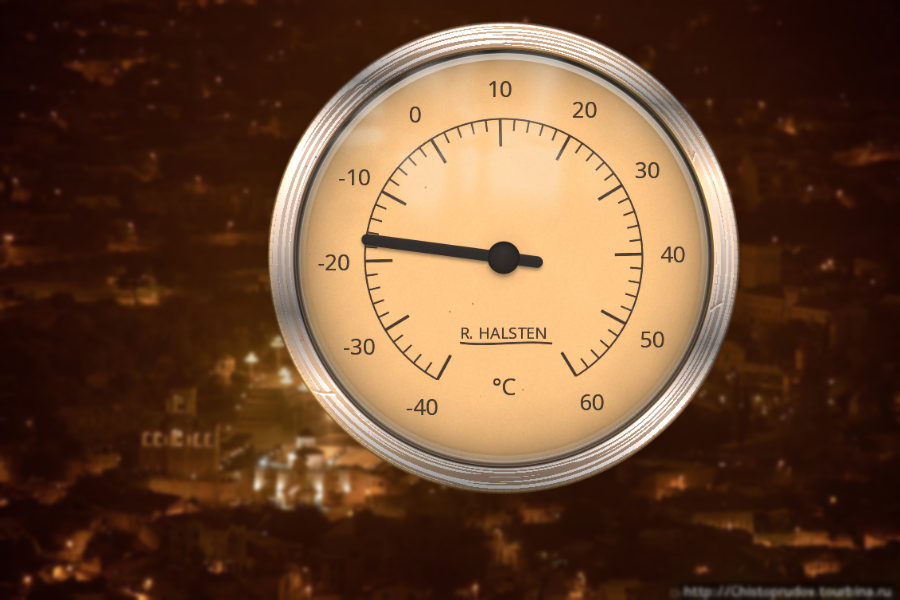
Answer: -17 °C
